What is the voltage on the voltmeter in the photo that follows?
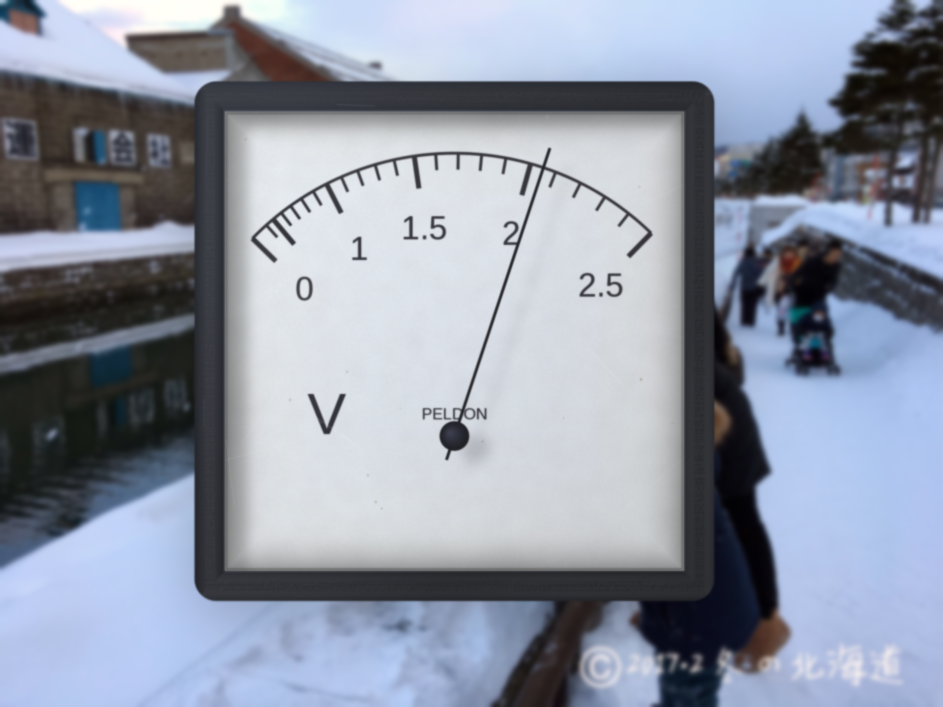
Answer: 2.05 V
